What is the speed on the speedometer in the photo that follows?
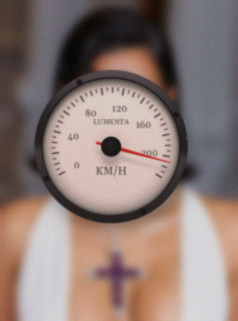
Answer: 205 km/h
